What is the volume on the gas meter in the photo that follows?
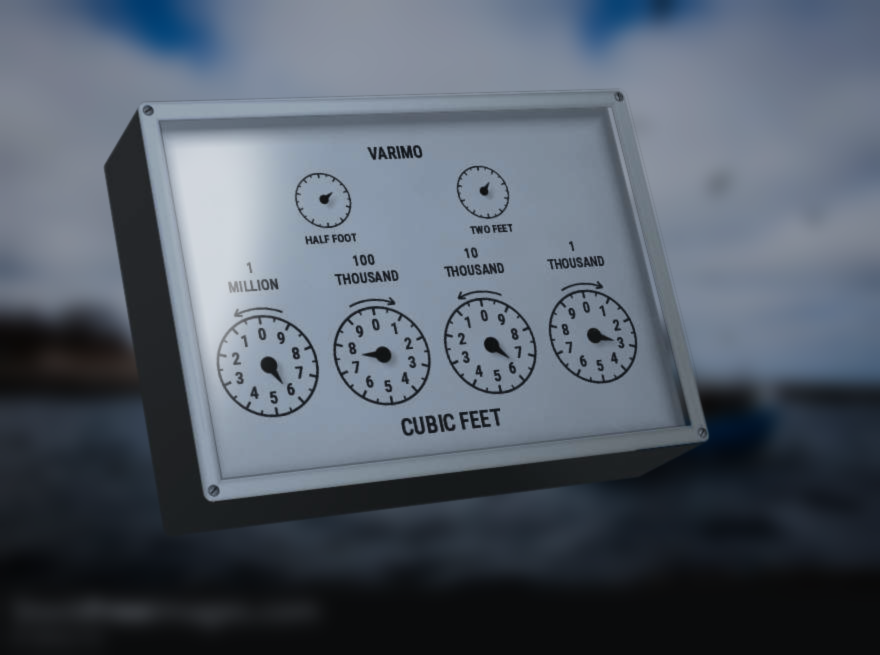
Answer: 576300 ft³
